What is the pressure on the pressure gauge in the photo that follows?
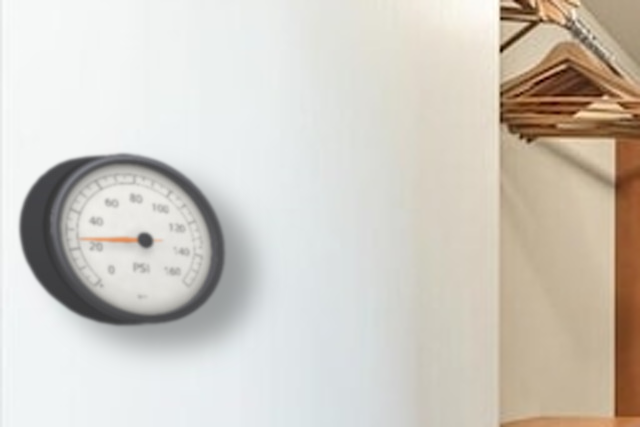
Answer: 25 psi
